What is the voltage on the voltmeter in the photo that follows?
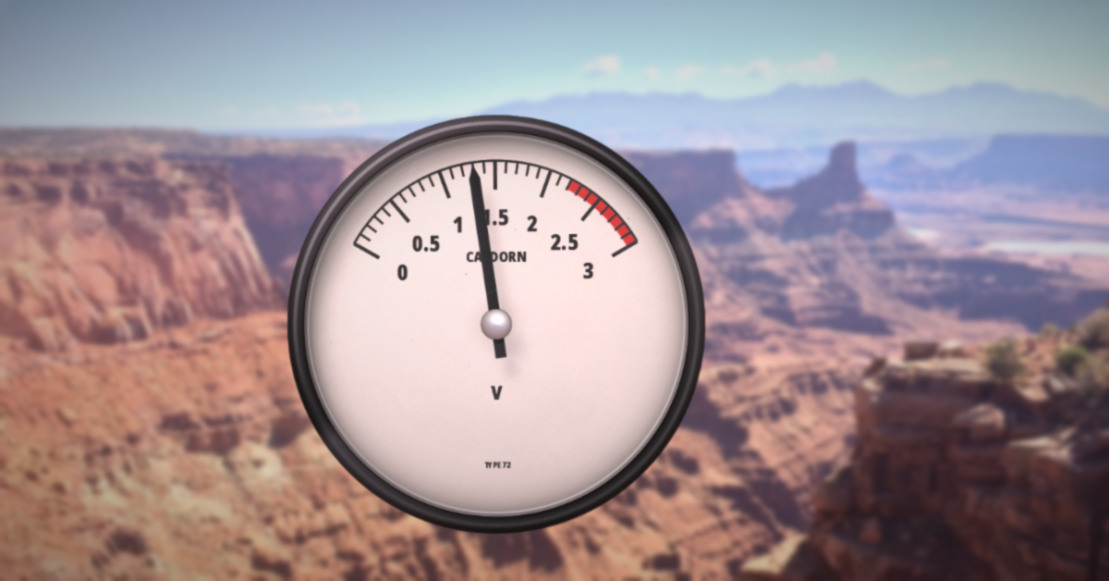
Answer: 1.3 V
